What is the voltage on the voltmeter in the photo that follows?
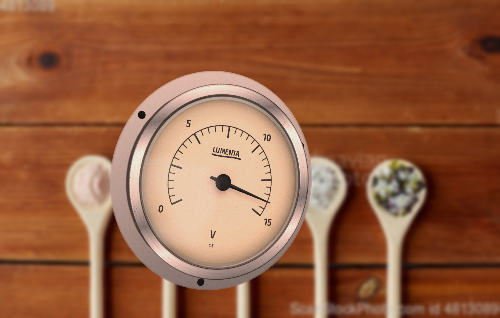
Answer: 14 V
